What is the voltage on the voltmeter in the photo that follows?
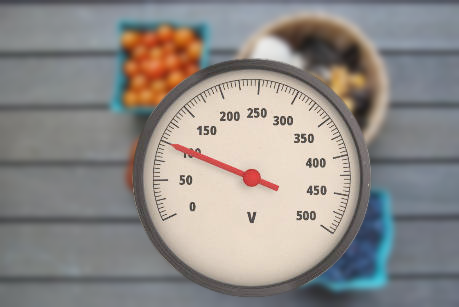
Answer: 100 V
